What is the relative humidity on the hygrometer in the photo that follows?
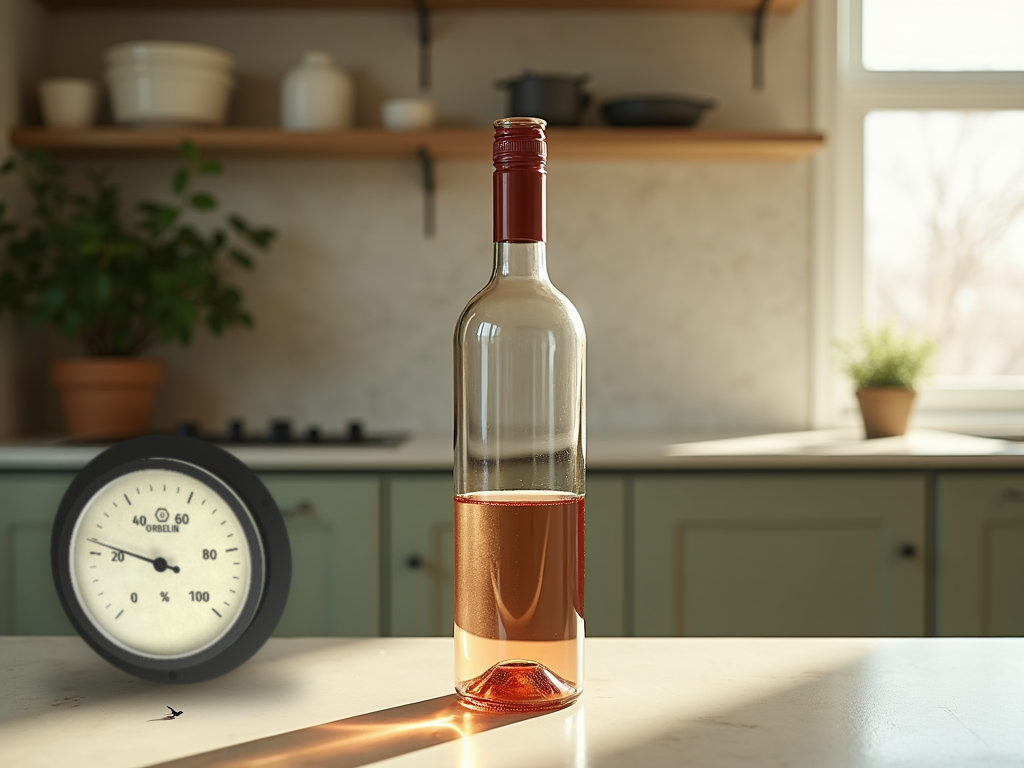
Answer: 24 %
